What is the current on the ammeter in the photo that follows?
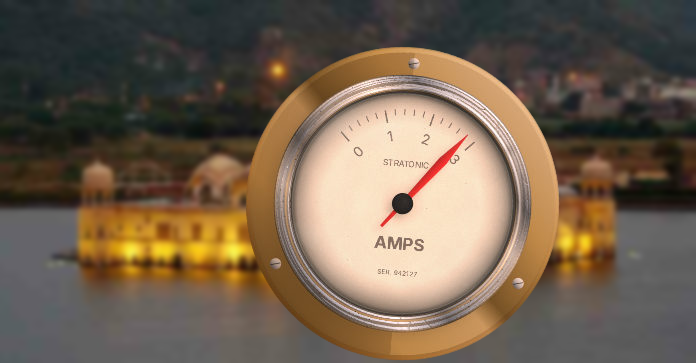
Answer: 2.8 A
